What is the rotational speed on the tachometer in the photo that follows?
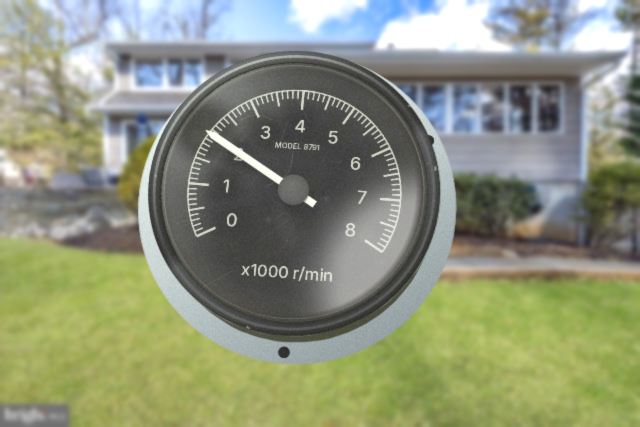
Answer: 2000 rpm
